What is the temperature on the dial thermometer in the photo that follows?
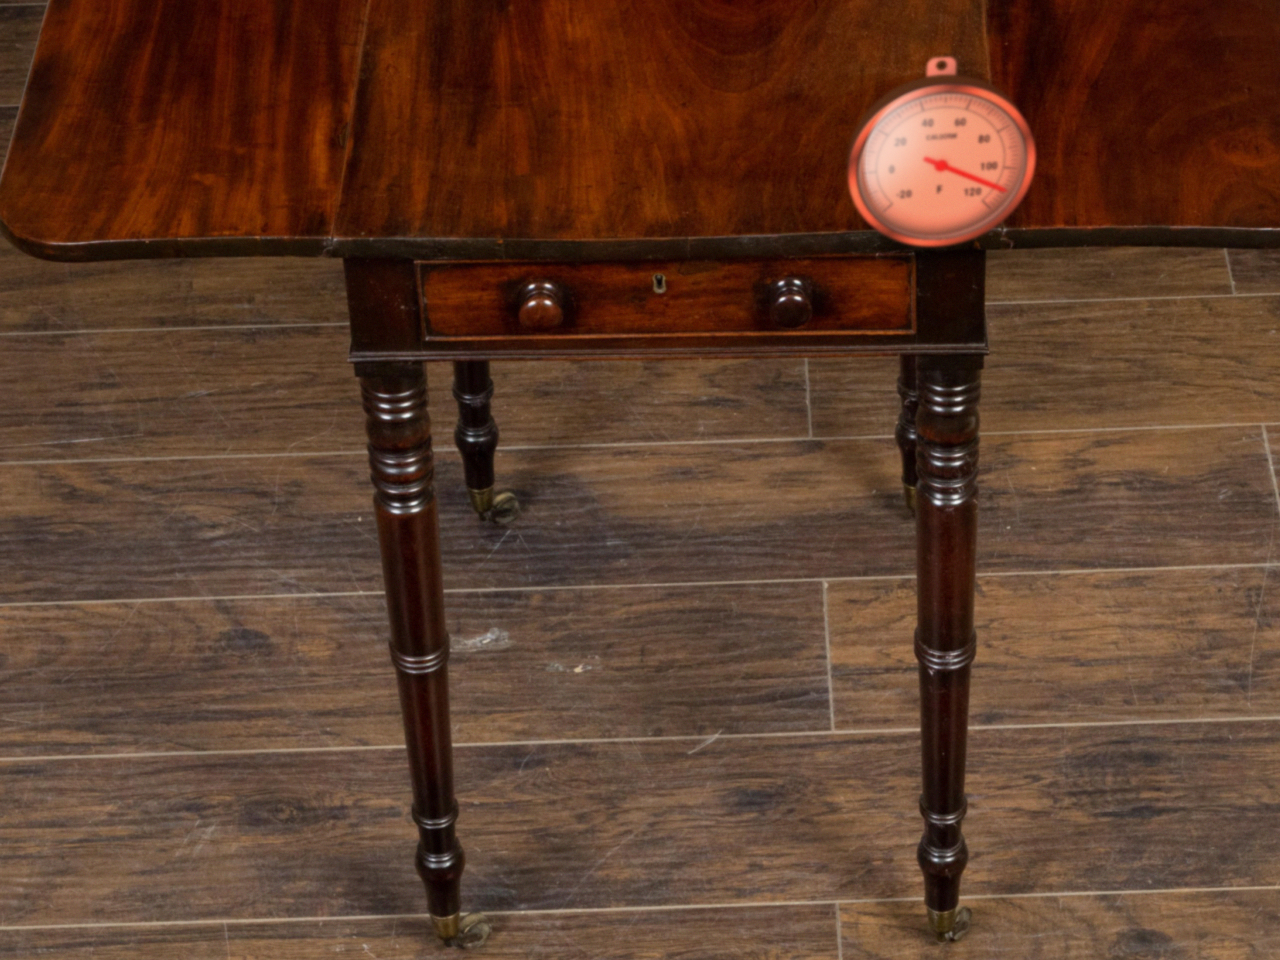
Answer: 110 °F
